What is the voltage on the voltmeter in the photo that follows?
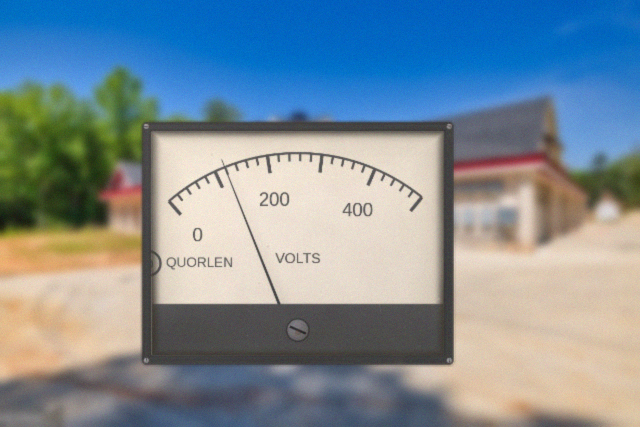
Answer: 120 V
